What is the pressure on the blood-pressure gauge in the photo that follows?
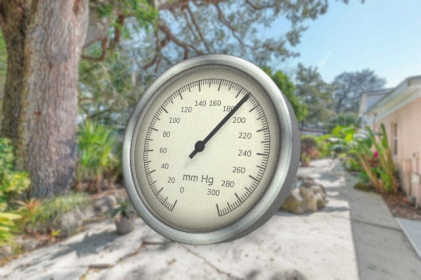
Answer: 190 mmHg
